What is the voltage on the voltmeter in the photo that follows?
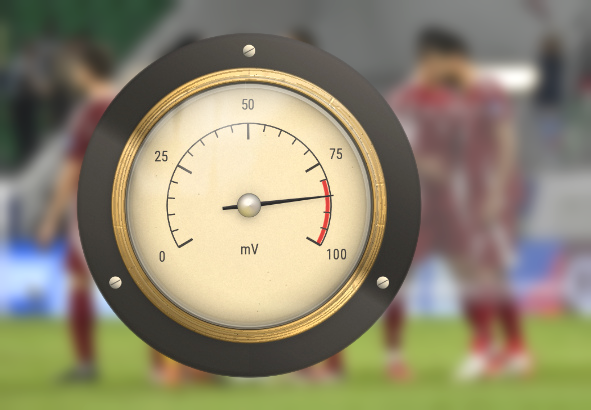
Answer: 85 mV
